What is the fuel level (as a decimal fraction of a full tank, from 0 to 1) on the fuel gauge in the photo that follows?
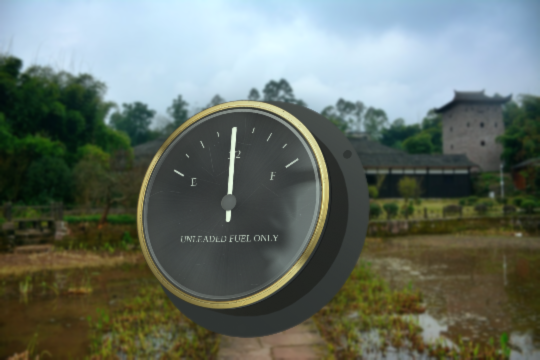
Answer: 0.5
